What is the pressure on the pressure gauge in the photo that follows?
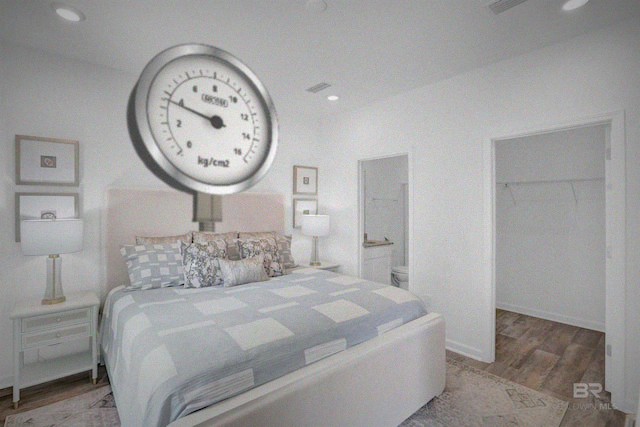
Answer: 3.5 kg/cm²
